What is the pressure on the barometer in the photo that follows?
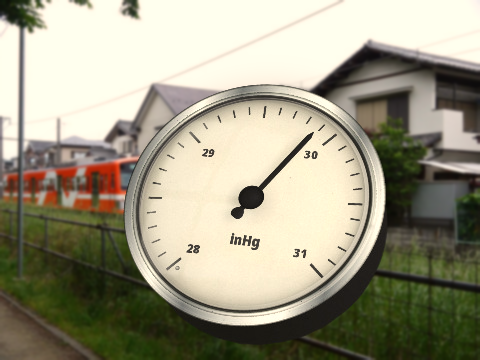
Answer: 29.9 inHg
